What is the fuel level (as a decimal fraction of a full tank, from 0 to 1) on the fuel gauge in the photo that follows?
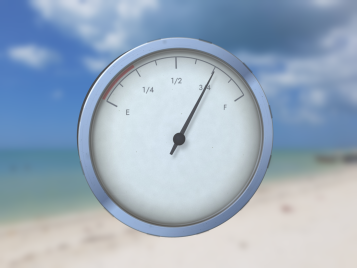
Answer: 0.75
